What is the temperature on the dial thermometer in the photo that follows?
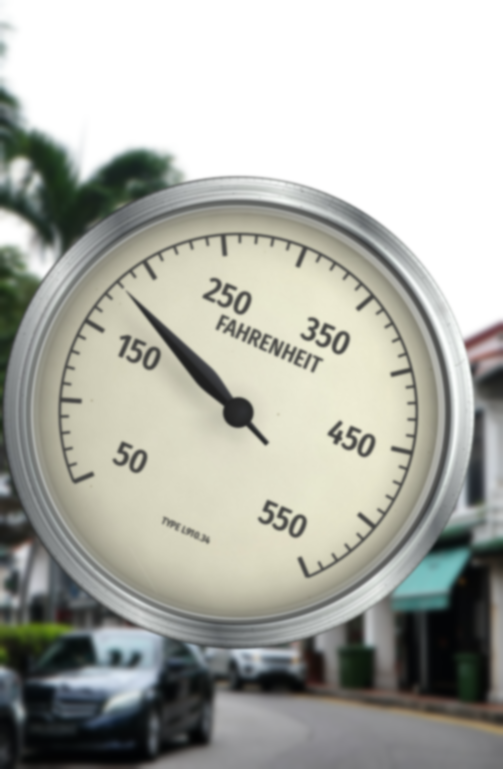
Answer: 180 °F
